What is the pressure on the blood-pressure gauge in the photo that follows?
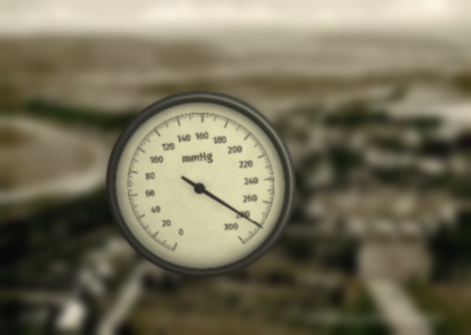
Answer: 280 mmHg
